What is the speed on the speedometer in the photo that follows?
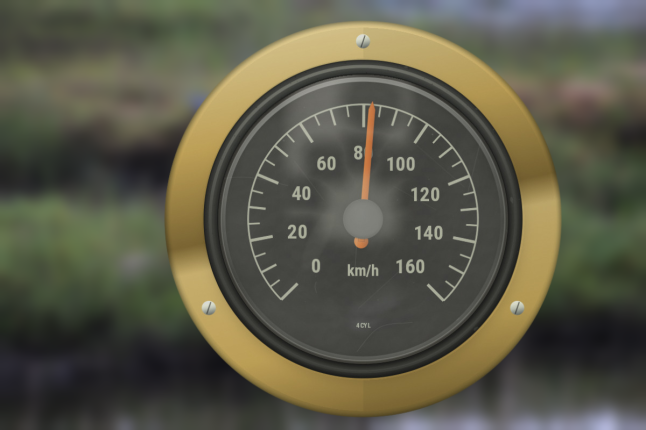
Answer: 82.5 km/h
